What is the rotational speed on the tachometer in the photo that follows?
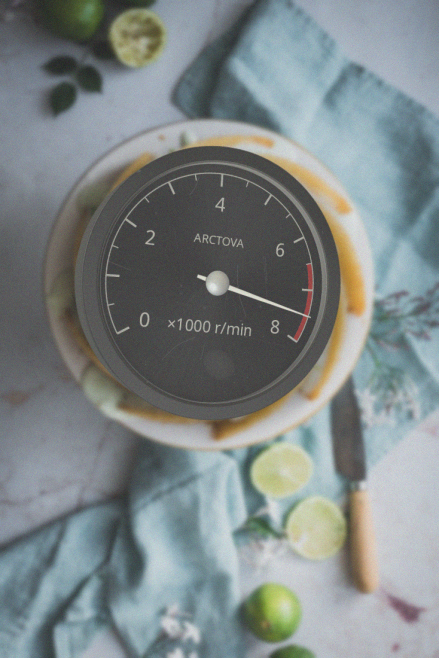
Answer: 7500 rpm
